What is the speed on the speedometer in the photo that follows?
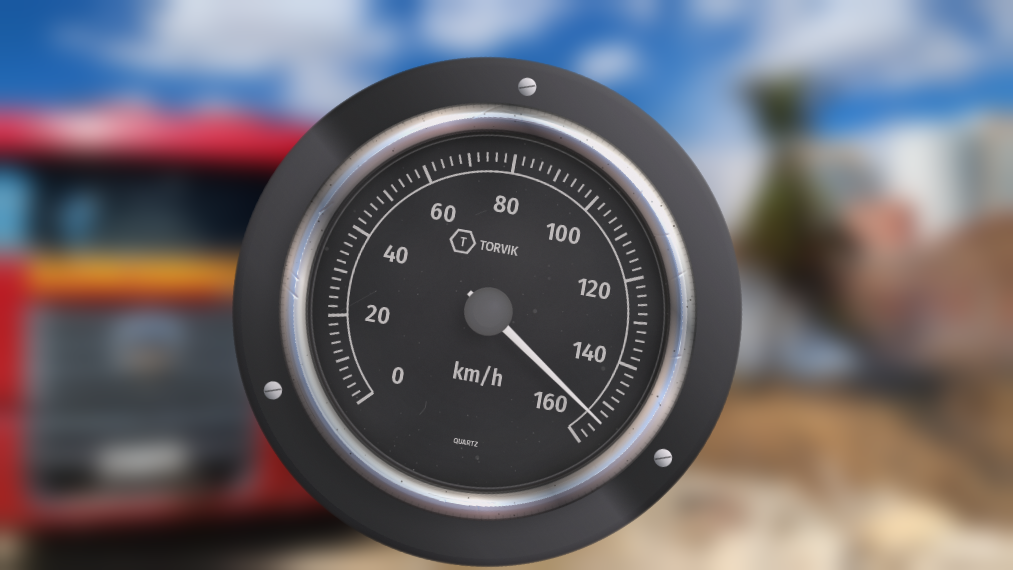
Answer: 154 km/h
